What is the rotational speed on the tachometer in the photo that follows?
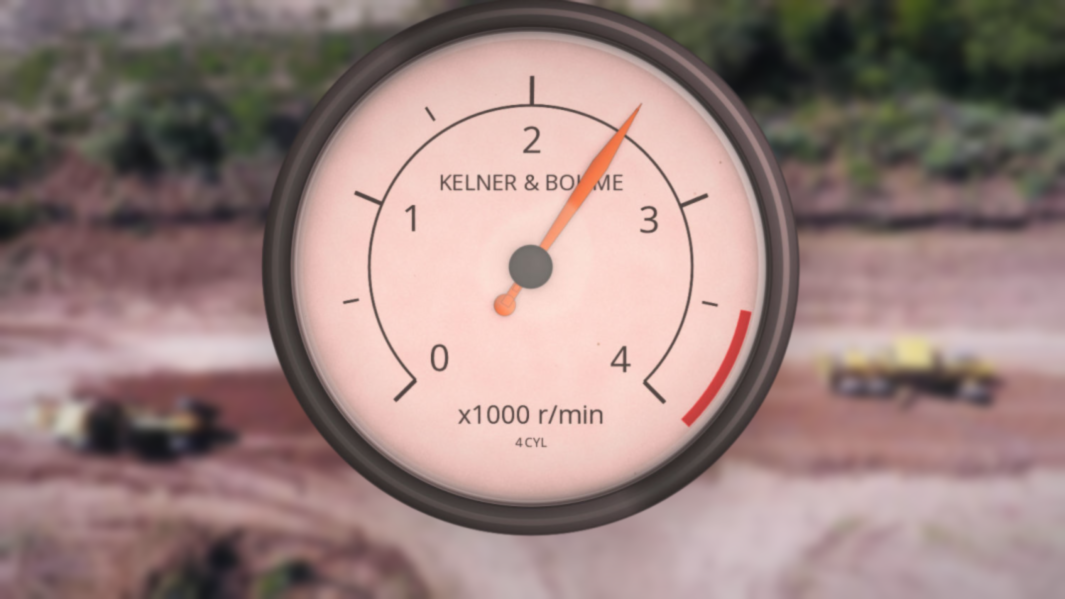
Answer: 2500 rpm
